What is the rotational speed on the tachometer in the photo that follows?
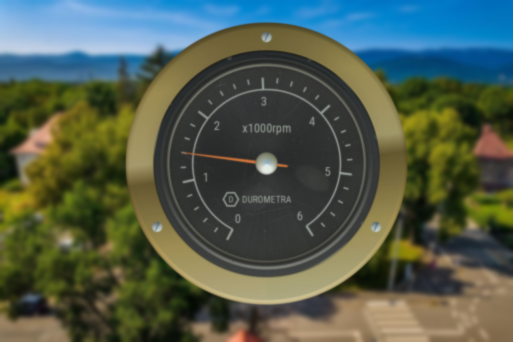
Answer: 1400 rpm
